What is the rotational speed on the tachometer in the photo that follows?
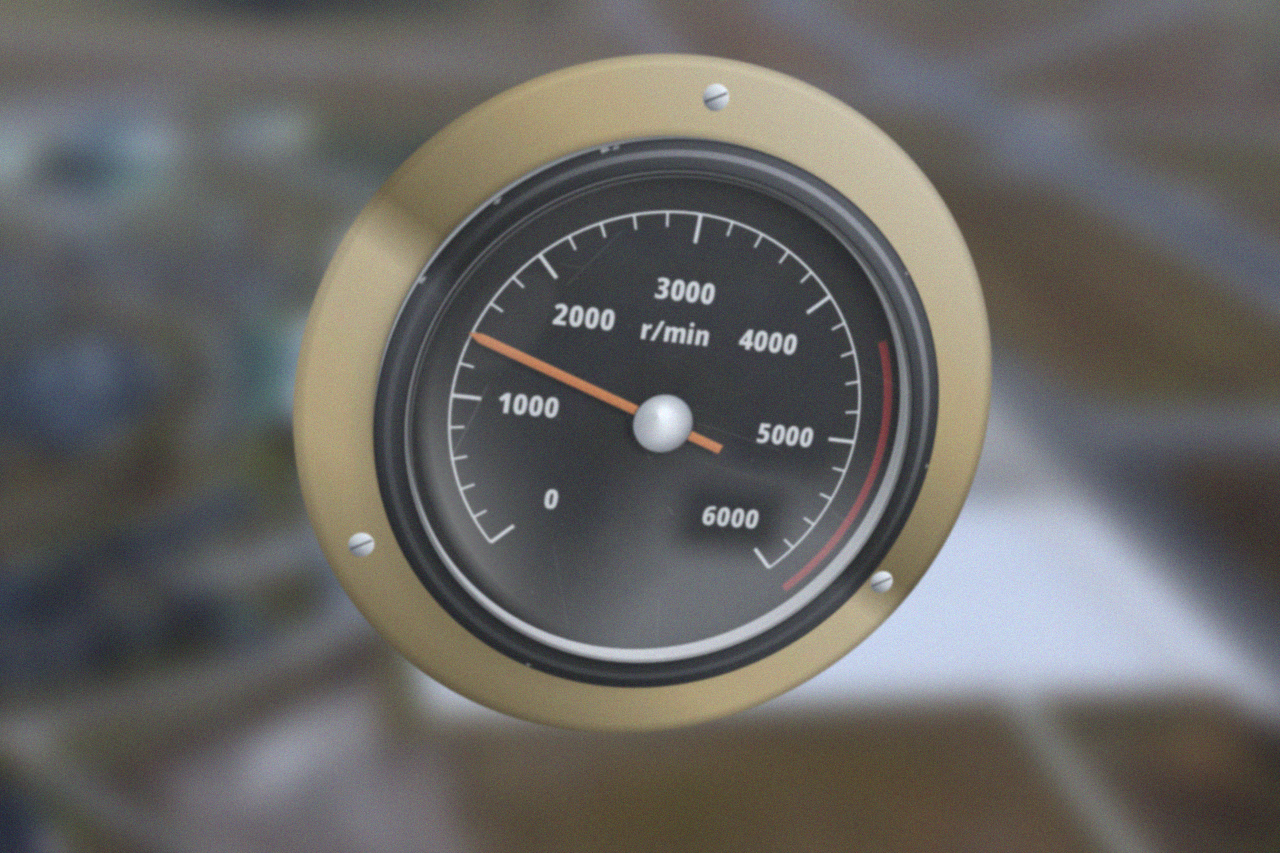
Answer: 1400 rpm
